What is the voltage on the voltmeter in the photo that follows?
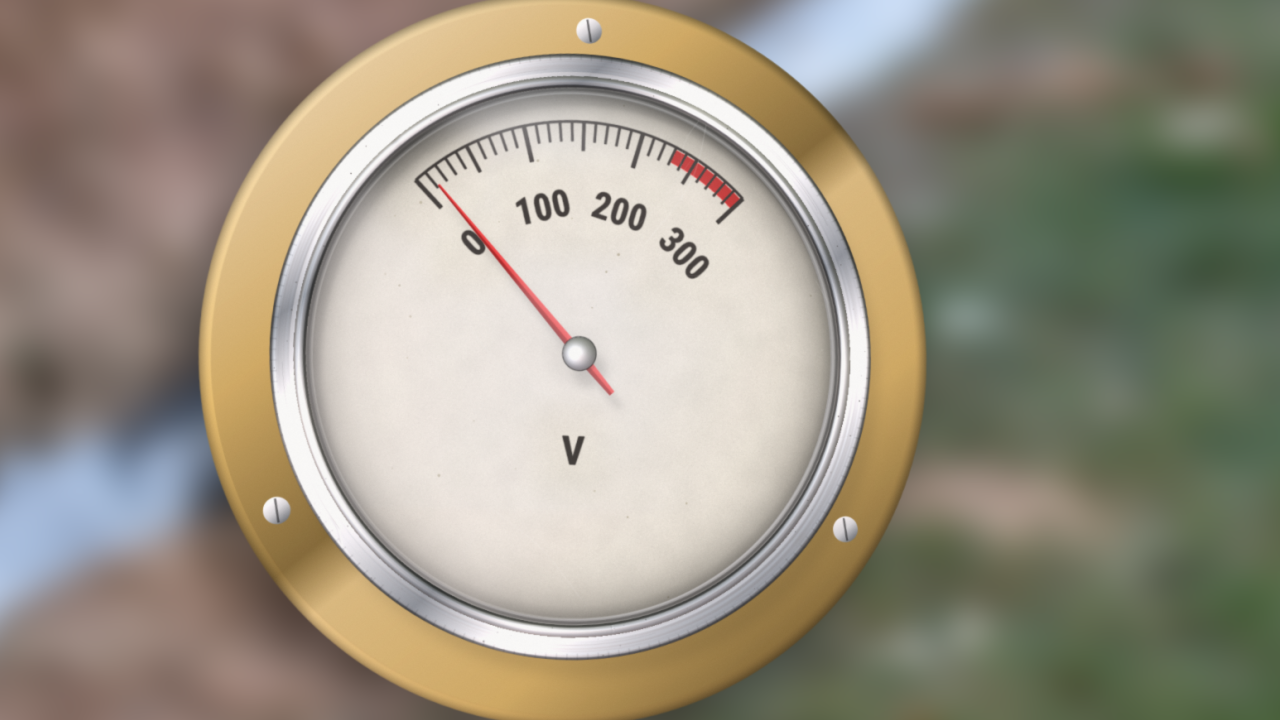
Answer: 10 V
